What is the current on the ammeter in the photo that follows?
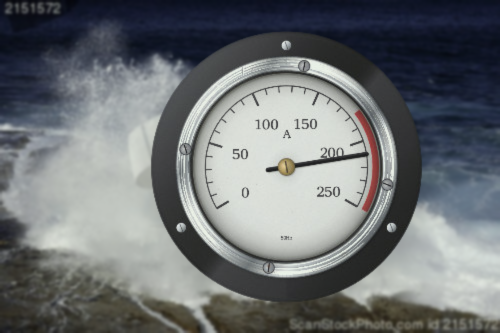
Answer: 210 A
